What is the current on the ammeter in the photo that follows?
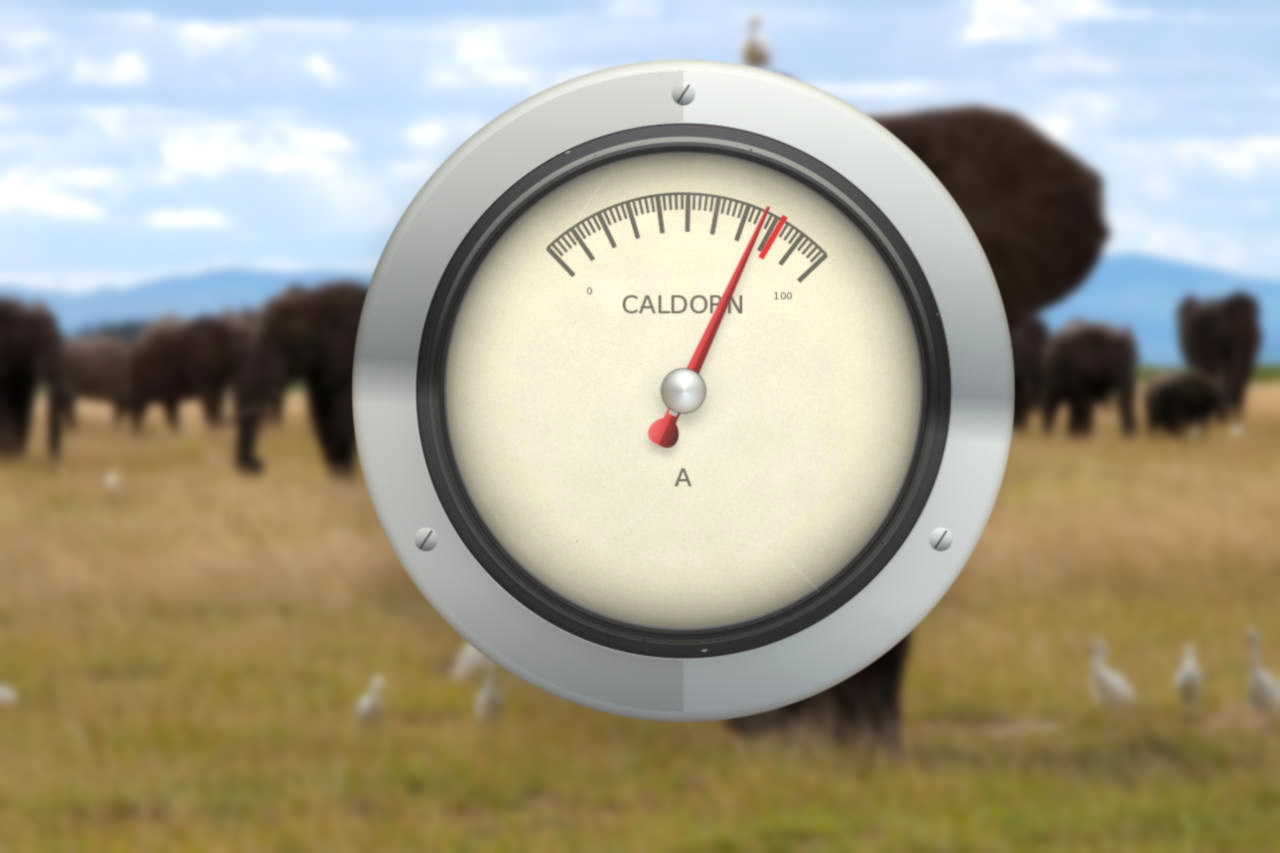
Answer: 76 A
